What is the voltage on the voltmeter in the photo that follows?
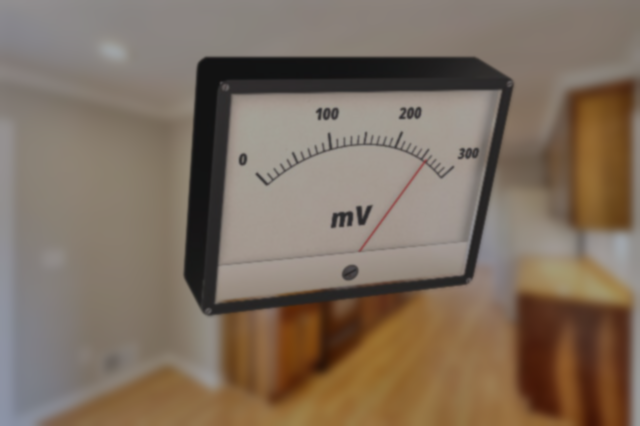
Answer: 250 mV
